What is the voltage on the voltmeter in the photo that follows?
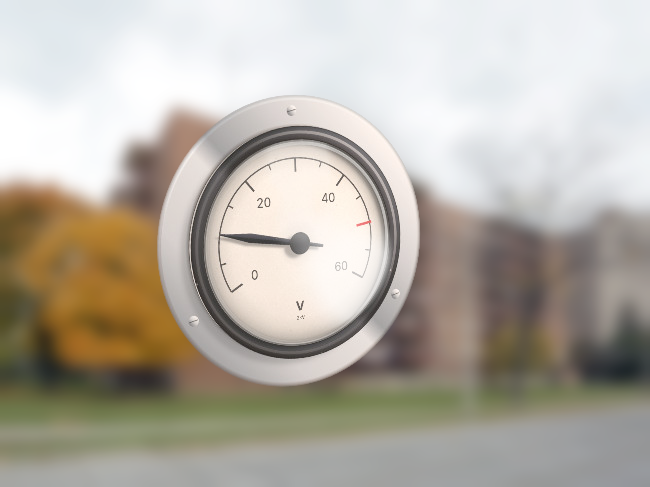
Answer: 10 V
